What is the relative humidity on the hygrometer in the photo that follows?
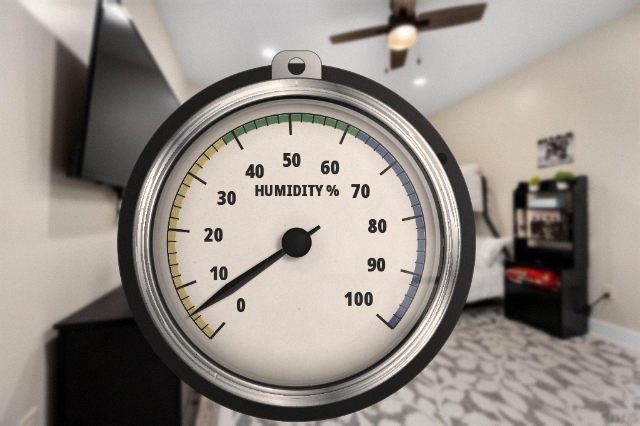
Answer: 5 %
